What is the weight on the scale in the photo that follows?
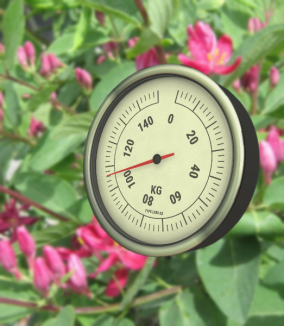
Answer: 106 kg
